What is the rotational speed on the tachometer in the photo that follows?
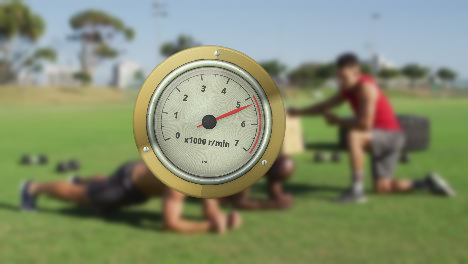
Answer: 5250 rpm
